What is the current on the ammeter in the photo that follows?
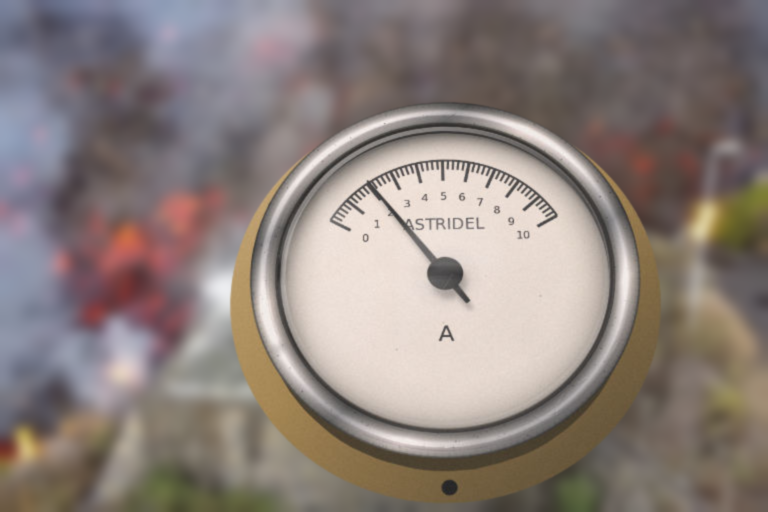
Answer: 2 A
